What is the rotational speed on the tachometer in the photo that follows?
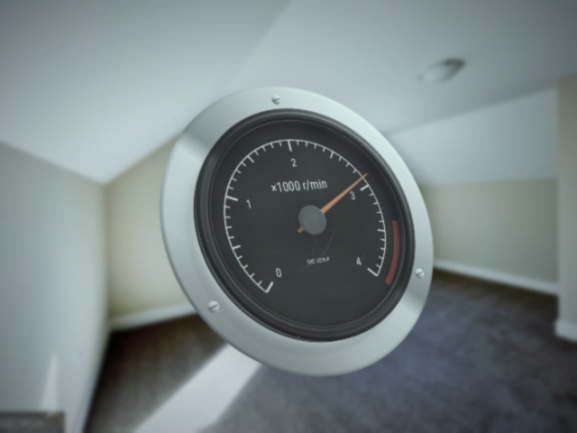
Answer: 2900 rpm
